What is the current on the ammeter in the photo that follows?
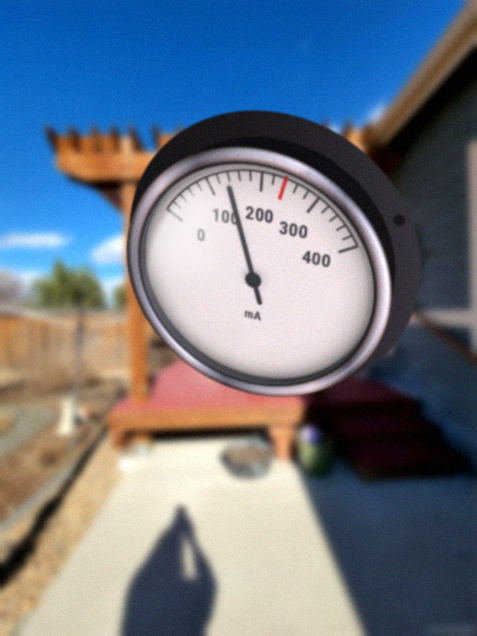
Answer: 140 mA
